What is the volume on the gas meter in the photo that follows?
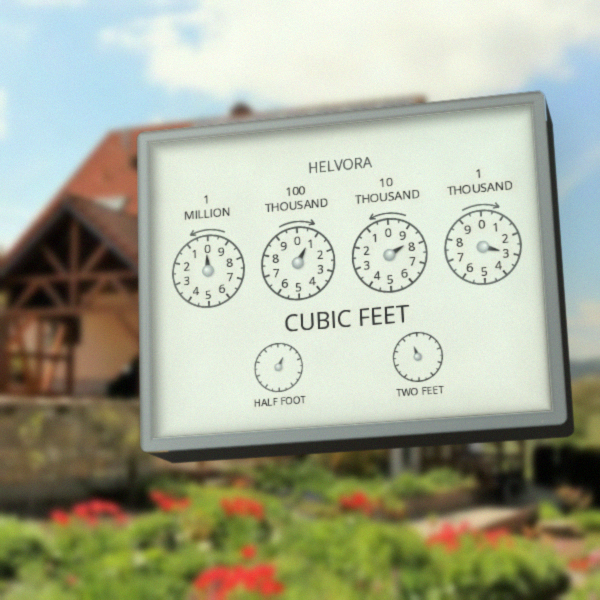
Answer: 8300 ft³
